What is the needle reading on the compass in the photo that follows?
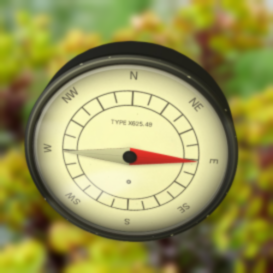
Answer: 90 °
